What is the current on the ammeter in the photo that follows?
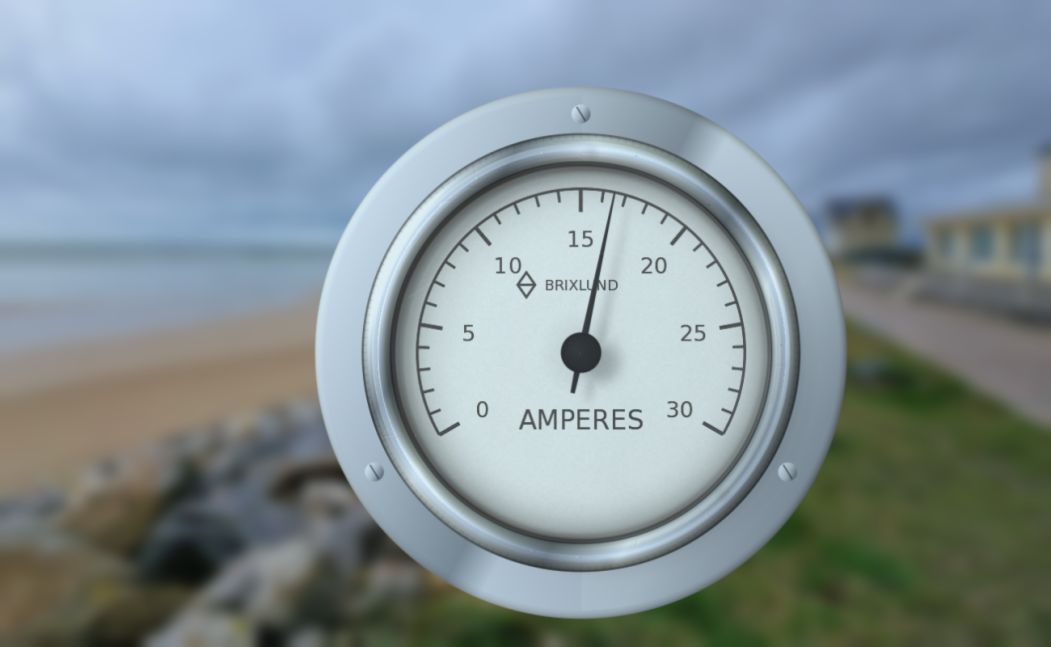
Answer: 16.5 A
